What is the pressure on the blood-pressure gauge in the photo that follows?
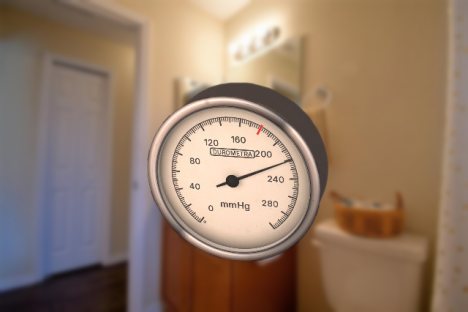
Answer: 220 mmHg
